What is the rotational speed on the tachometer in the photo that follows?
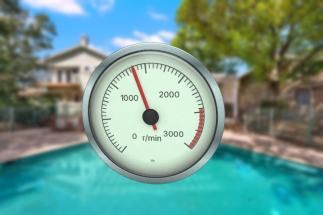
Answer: 1350 rpm
